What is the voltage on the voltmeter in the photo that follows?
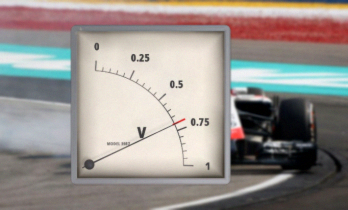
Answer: 0.7 V
